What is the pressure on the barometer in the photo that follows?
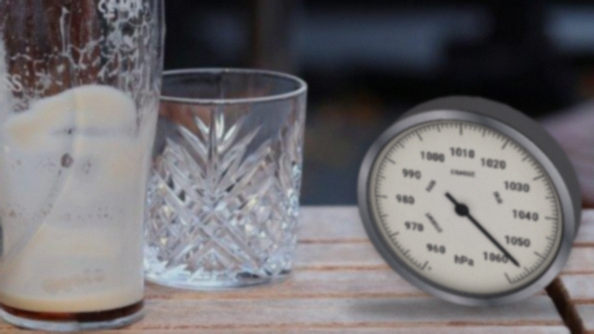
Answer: 1055 hPa
